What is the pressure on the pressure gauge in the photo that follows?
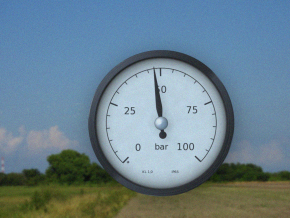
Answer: 47.5 bar
